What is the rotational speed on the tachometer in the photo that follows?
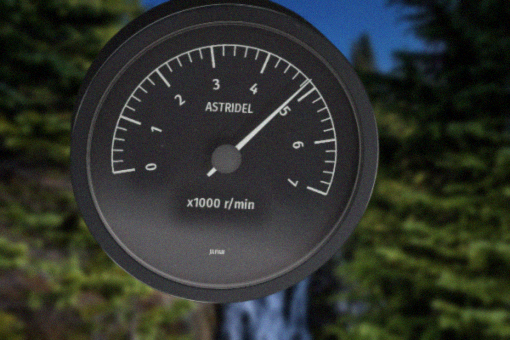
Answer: 4800 rpm
